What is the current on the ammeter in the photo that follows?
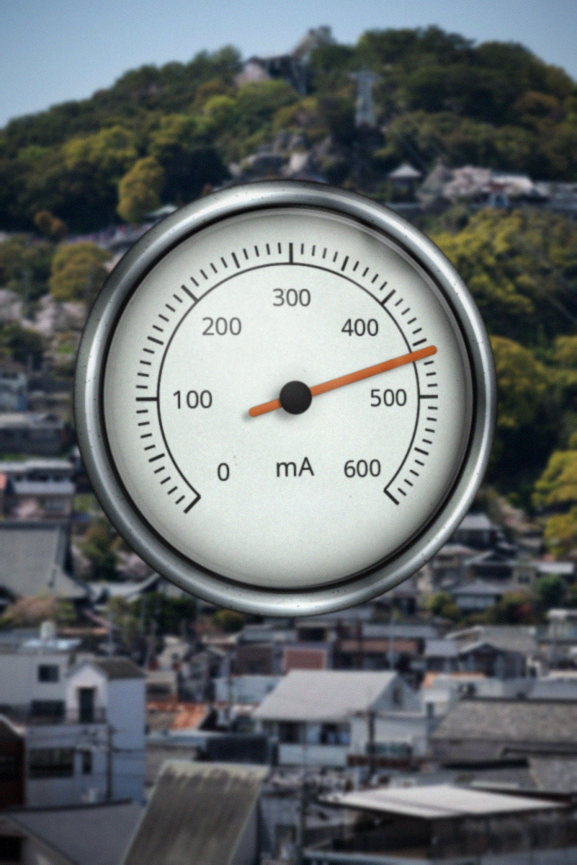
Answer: 460 mA
